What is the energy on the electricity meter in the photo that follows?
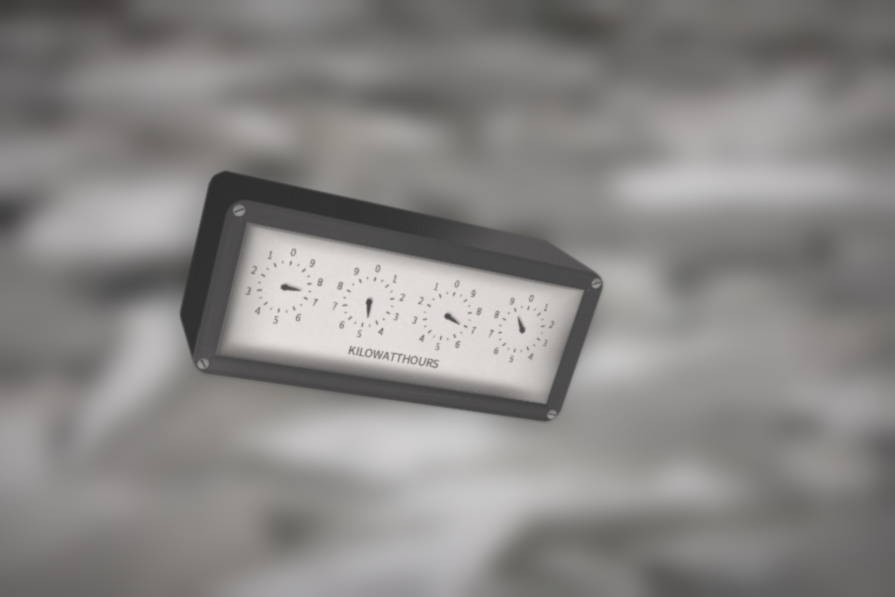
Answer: 7469 kWh
